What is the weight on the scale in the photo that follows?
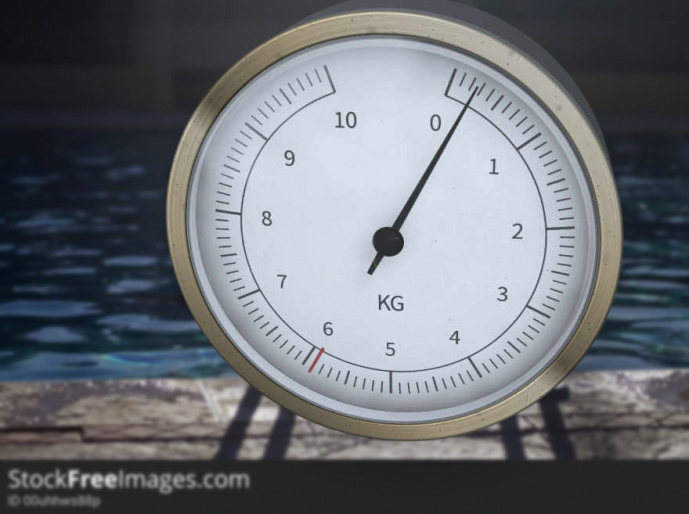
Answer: 0.25 kg
